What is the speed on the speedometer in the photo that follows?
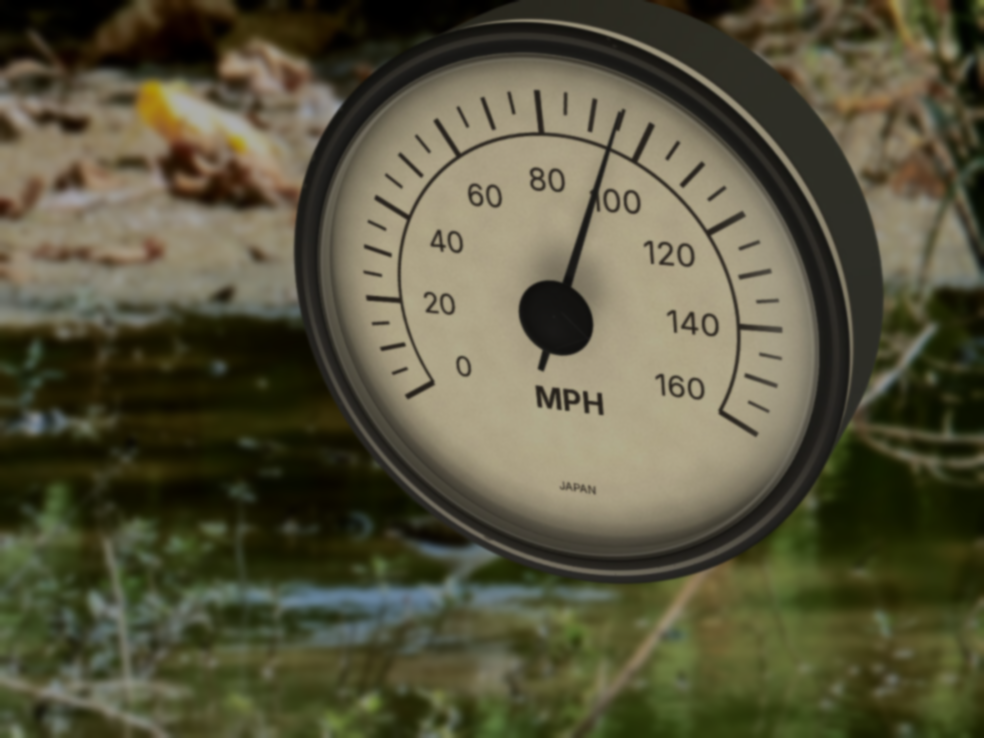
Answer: 95 mph
